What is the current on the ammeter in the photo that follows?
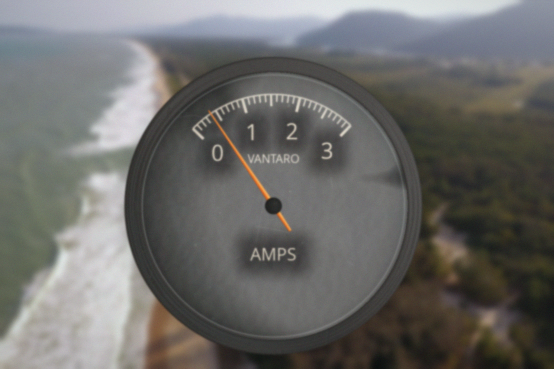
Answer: 0.4 A
